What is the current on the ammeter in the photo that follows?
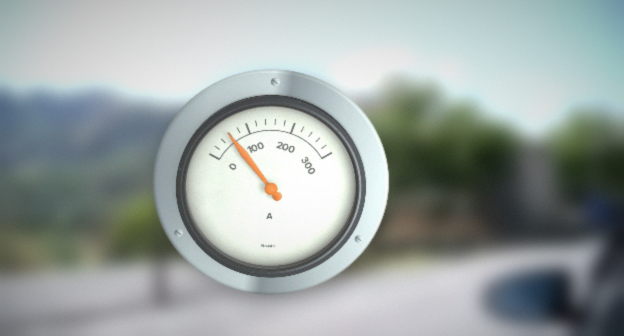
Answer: 60 A
